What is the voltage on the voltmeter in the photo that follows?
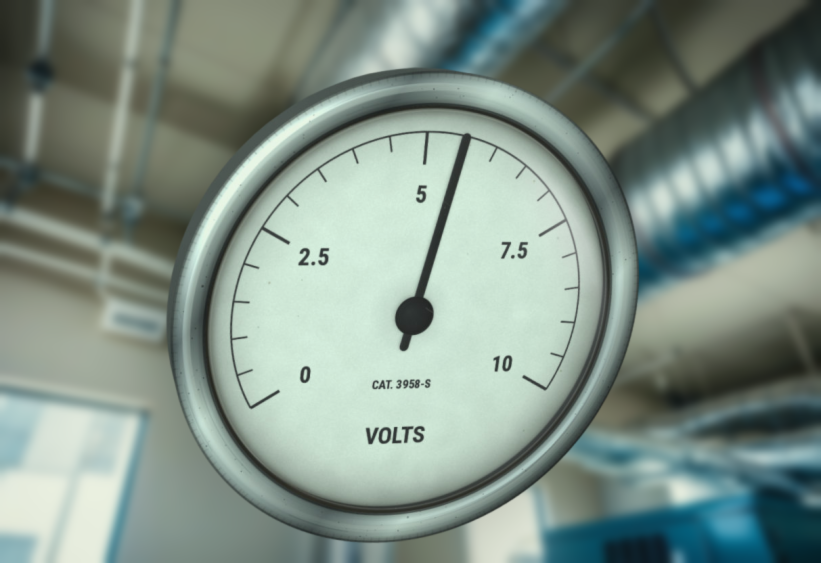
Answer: 5.5 V
